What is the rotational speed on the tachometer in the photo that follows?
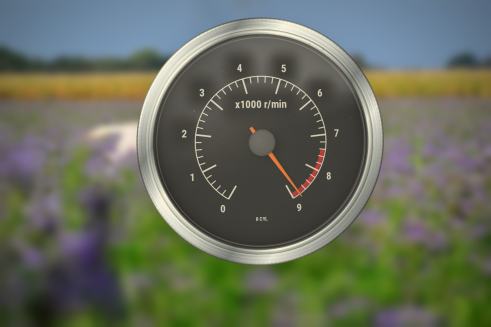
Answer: 8800 rpm
